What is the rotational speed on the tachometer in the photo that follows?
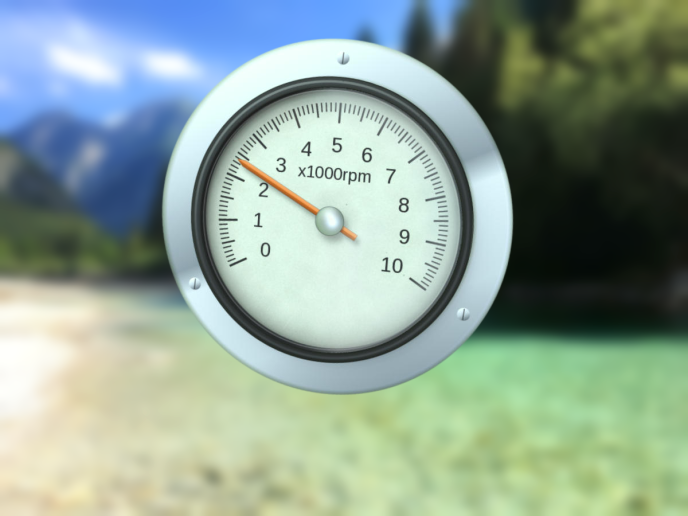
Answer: 2400 rpm
